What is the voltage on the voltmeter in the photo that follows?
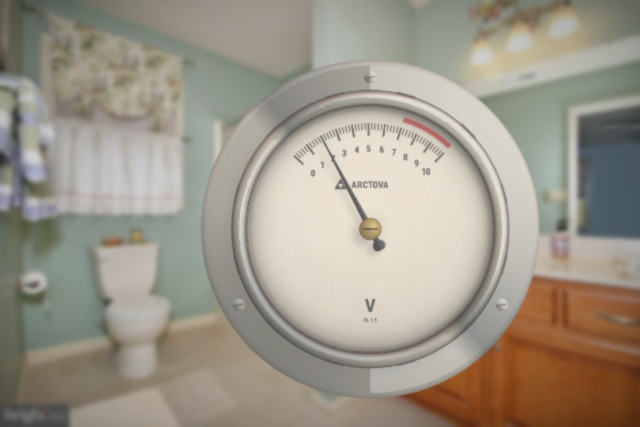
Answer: 2 V
